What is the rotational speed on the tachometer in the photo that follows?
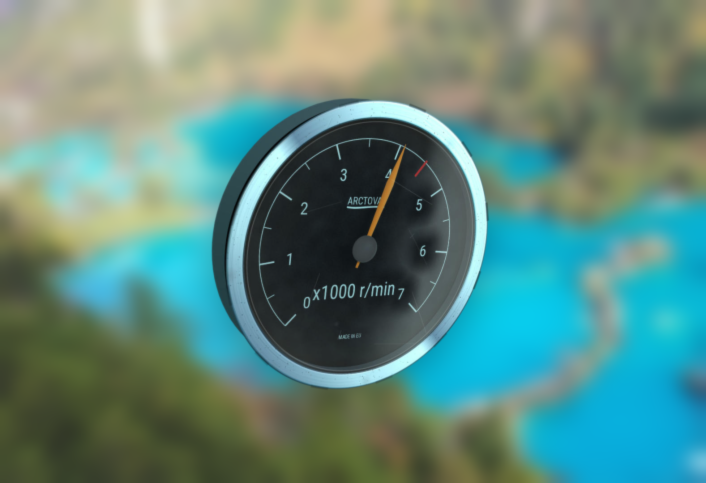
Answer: 4000 rpm
